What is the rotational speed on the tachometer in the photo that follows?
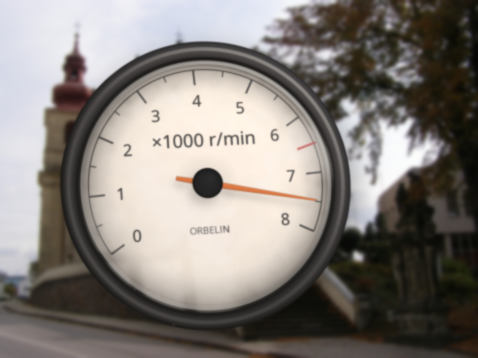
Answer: 7500 rpm
